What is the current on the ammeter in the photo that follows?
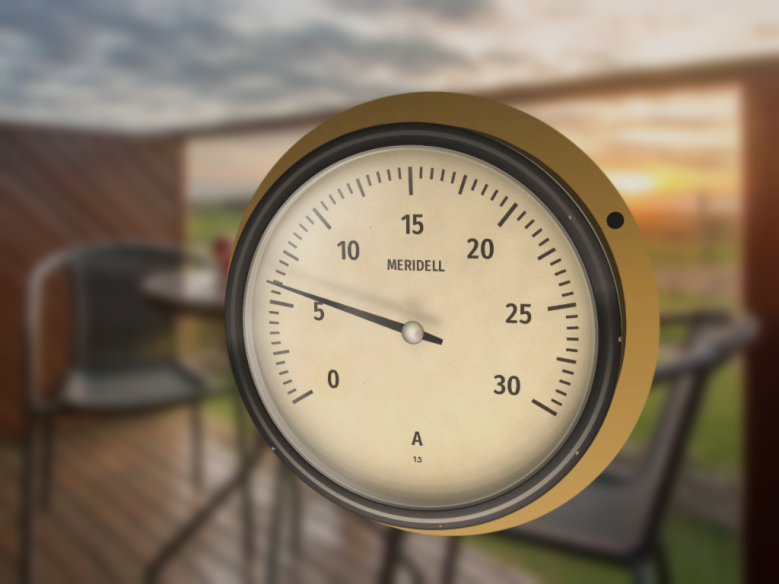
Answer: 6 A
